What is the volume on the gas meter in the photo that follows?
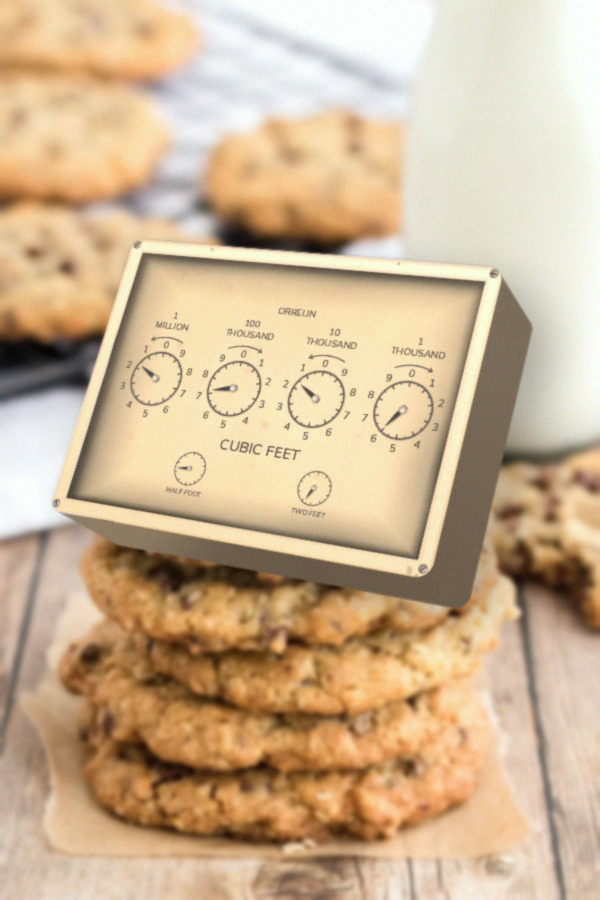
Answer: 171600 ft³
